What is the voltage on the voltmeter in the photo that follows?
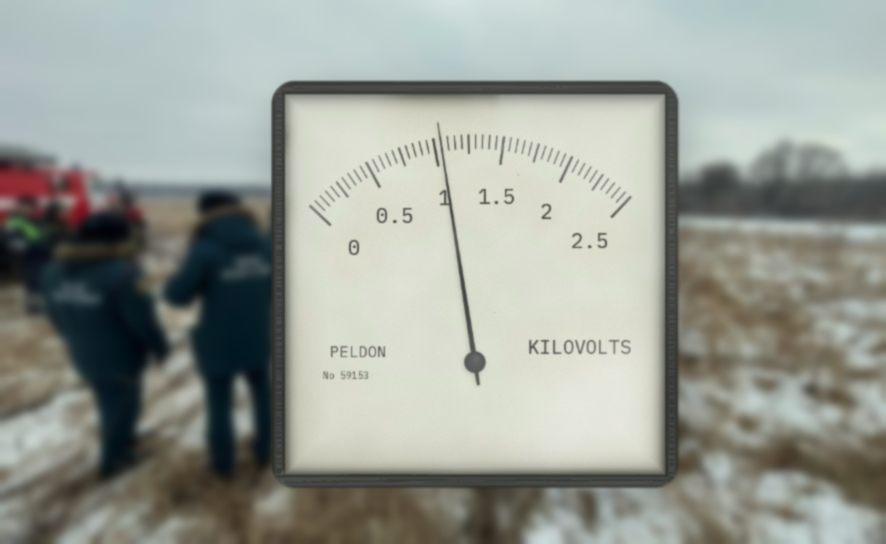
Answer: 1.05 kV
